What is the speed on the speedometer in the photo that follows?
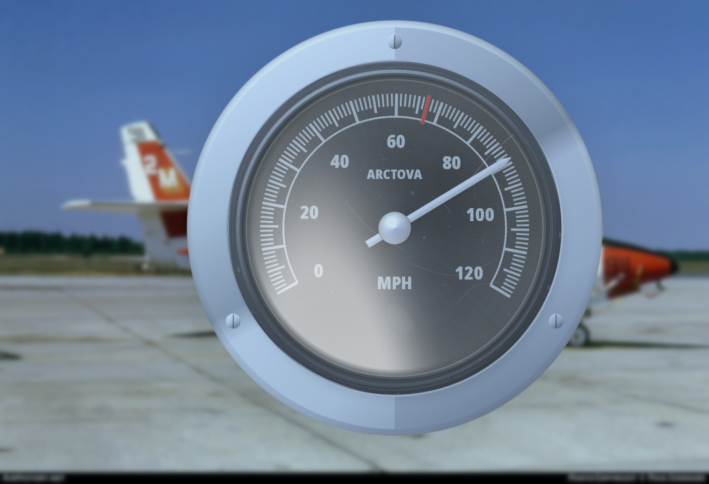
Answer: 89 mph
